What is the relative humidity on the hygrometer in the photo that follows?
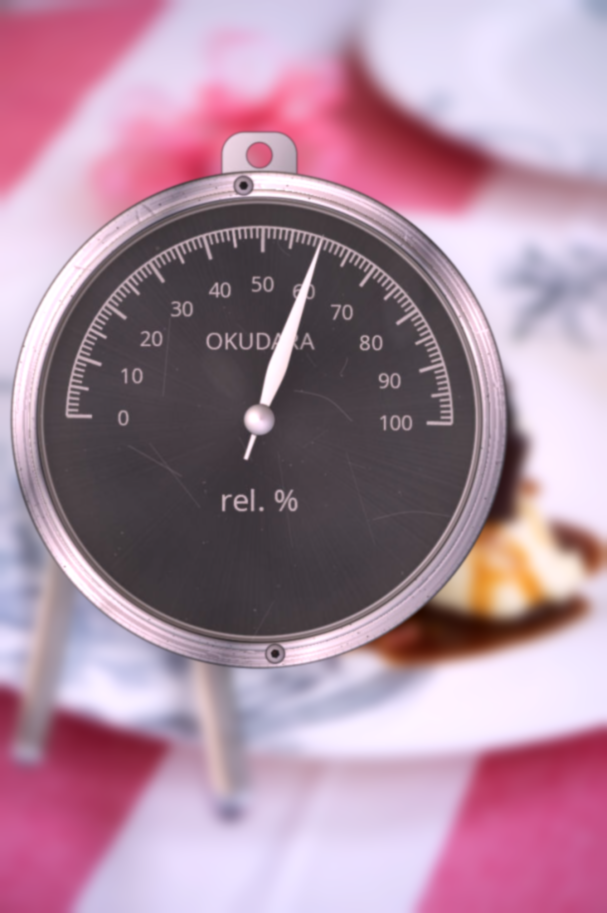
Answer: 60 %
